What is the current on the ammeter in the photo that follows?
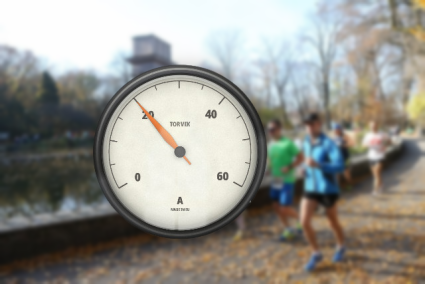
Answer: 20 A
